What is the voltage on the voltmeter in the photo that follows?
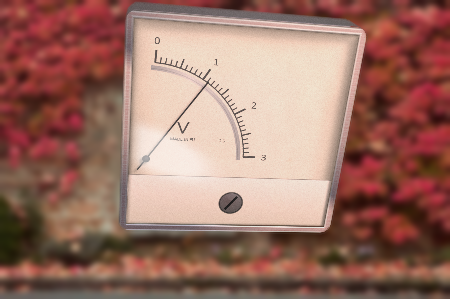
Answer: 1.1 V
